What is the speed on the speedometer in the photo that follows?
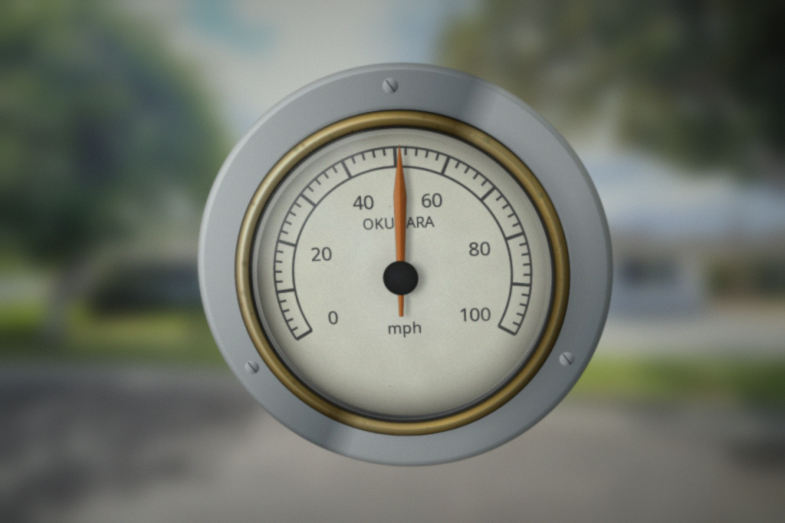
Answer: 51 mph
